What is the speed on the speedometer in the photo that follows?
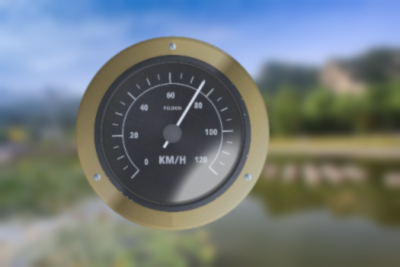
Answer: 75 km/h
